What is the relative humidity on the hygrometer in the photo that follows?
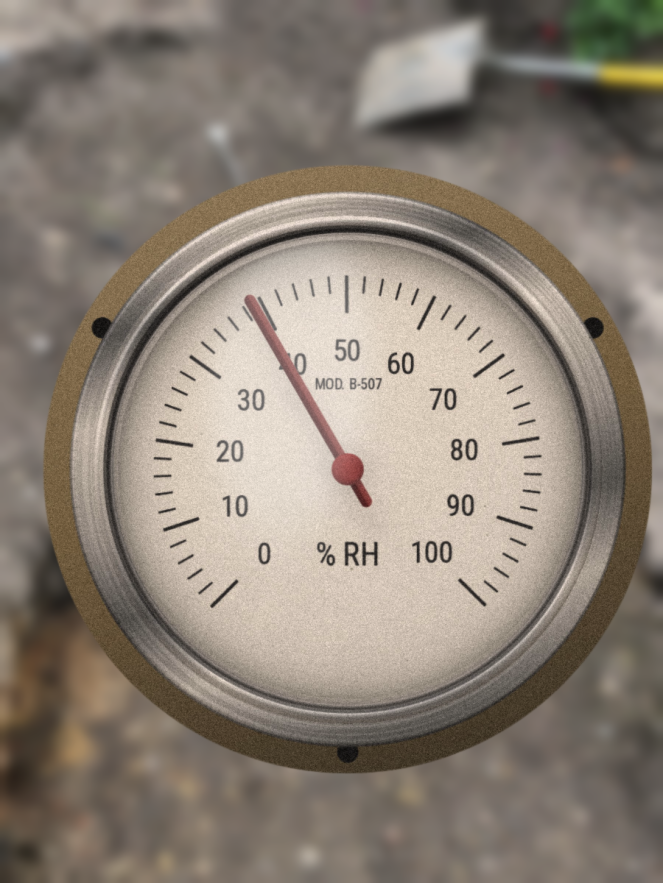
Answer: 39 %
